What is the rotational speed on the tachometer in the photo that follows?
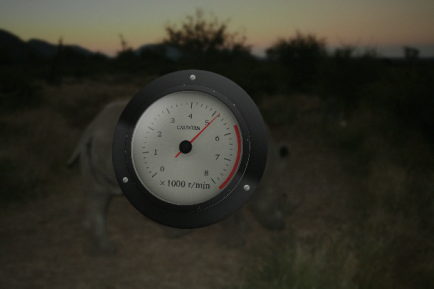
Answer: 5200 rpm
